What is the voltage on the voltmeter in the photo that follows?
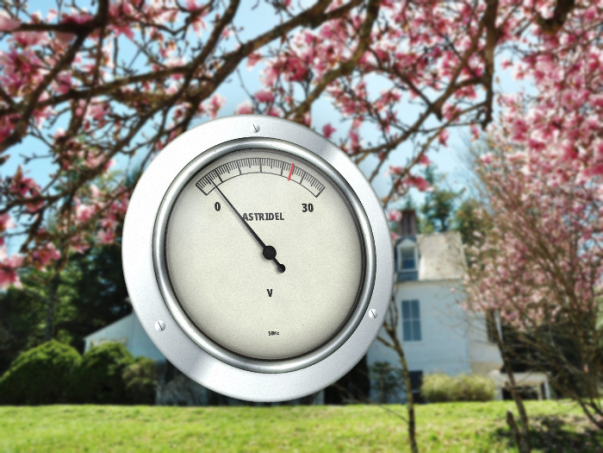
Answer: 2.5 V
